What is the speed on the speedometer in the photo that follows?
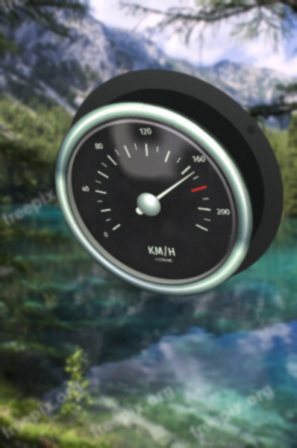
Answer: 165 km/h
